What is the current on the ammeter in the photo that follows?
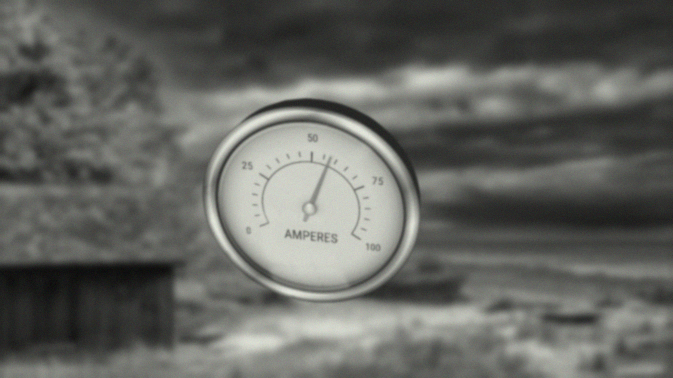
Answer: 57.5 A
